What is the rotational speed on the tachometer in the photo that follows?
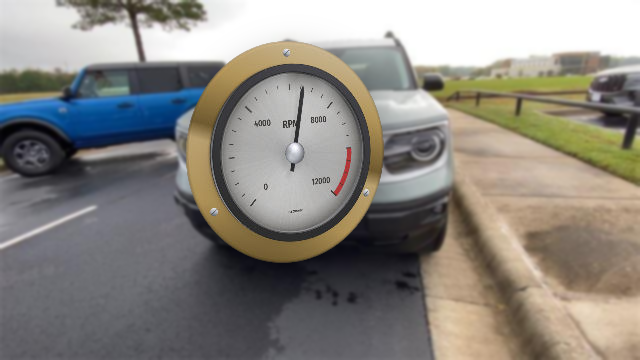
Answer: 6500 rpm
